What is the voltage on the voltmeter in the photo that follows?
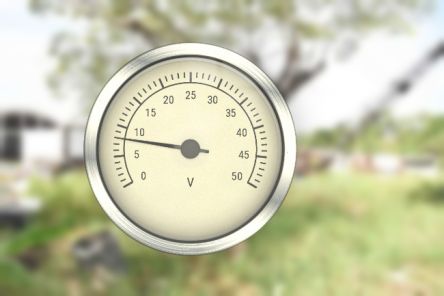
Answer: 8 V
